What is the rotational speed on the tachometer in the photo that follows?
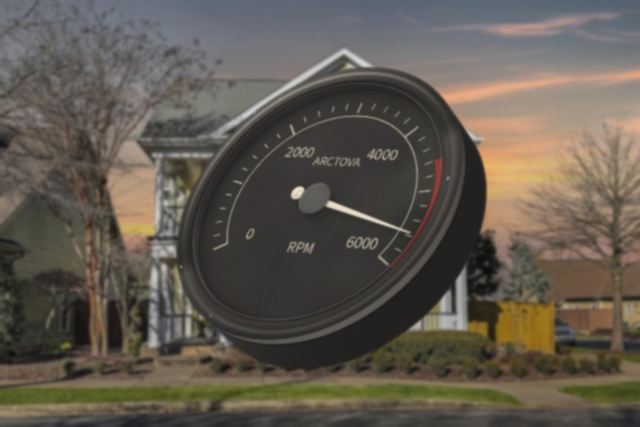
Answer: 5600 rpm
